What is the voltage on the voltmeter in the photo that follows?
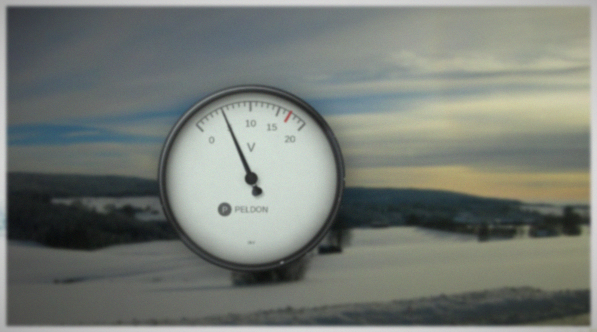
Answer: 5 V
